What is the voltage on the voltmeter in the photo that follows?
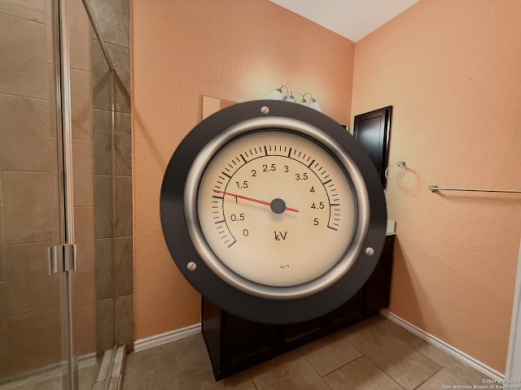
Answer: 1.1 kV
